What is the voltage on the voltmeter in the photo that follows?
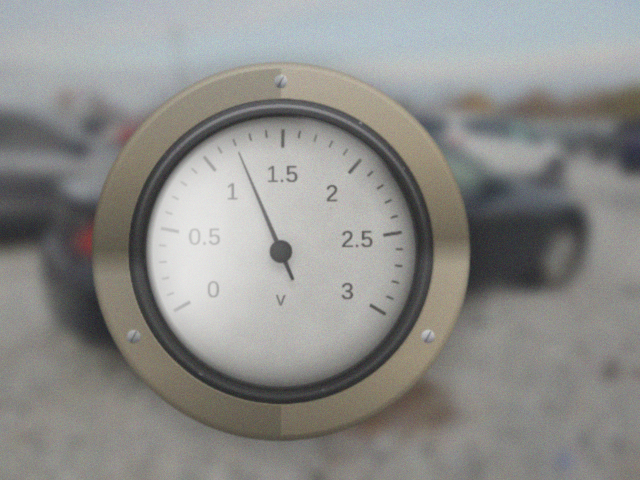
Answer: 1.2 V
